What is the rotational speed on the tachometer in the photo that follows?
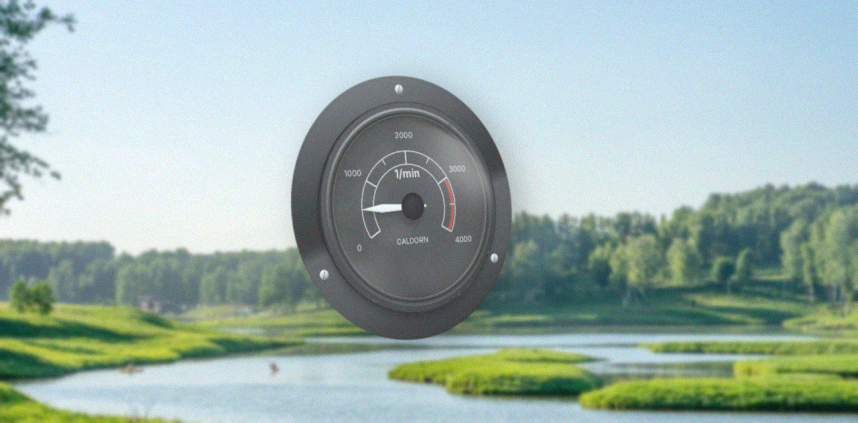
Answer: 500 rpm
